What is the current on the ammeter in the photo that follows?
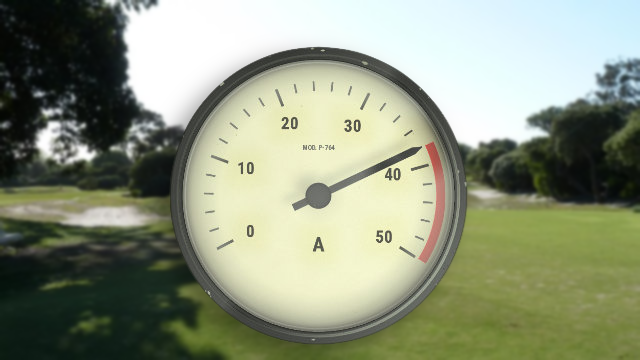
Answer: 38 A
